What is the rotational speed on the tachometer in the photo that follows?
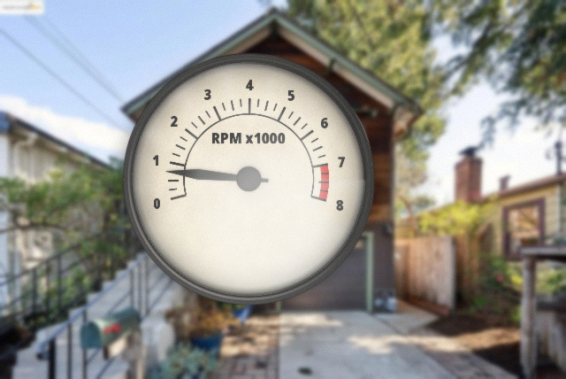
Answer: 750 rpm
